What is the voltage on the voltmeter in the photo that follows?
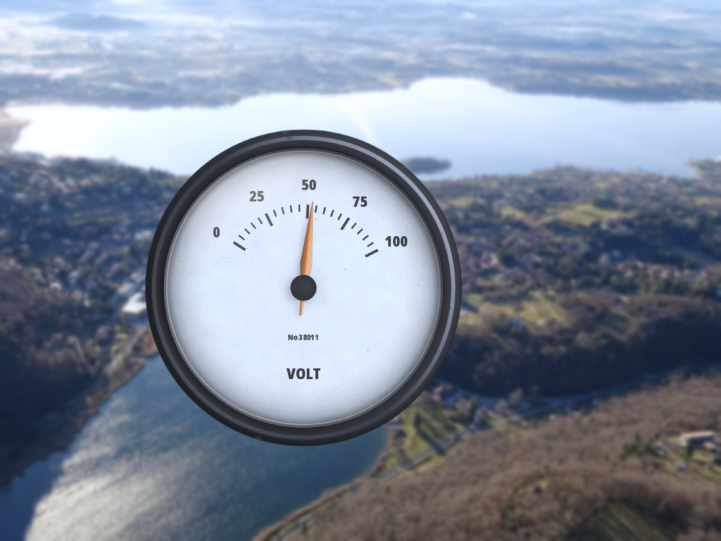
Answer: 52.5 V
